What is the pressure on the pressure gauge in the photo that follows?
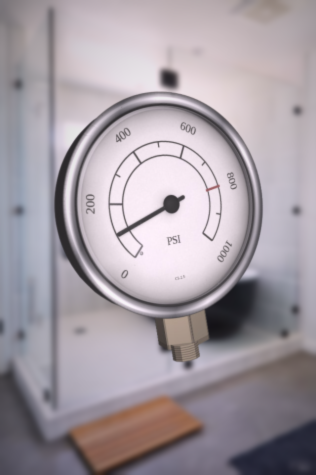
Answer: 100 psi
